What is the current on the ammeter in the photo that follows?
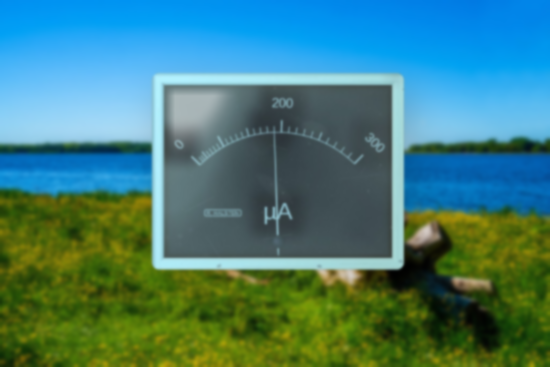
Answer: 190 µA
